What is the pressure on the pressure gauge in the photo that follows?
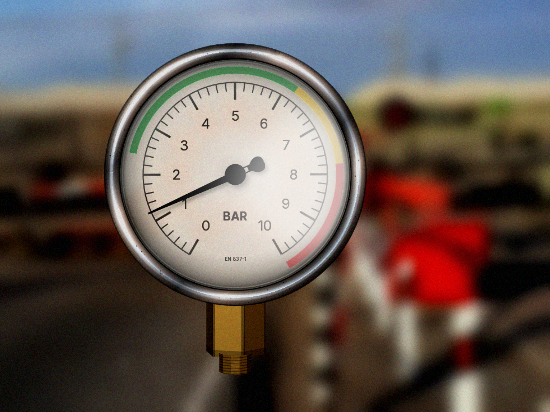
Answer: 1.2 bar
